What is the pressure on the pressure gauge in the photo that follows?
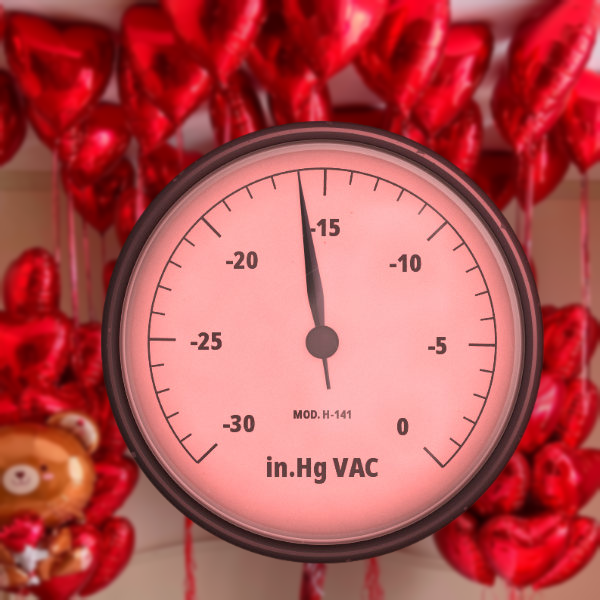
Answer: -16 inHg
